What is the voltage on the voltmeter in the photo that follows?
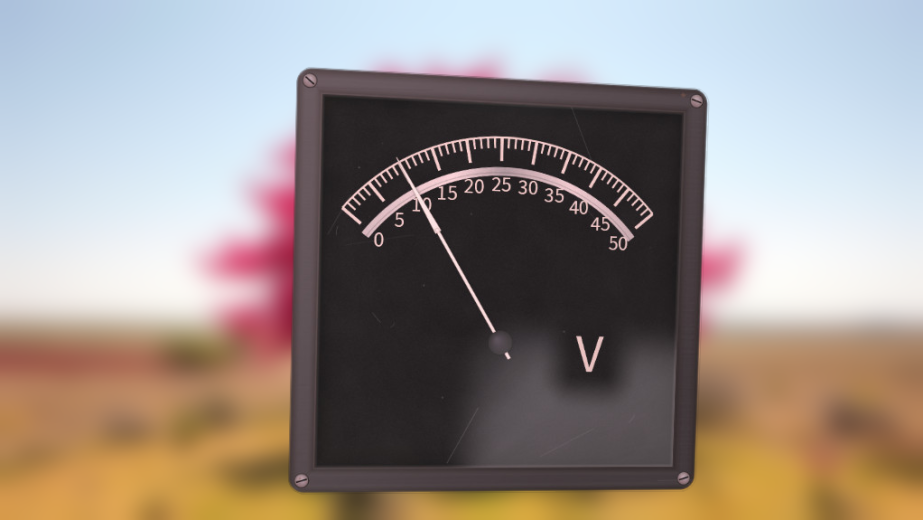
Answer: 10 V
